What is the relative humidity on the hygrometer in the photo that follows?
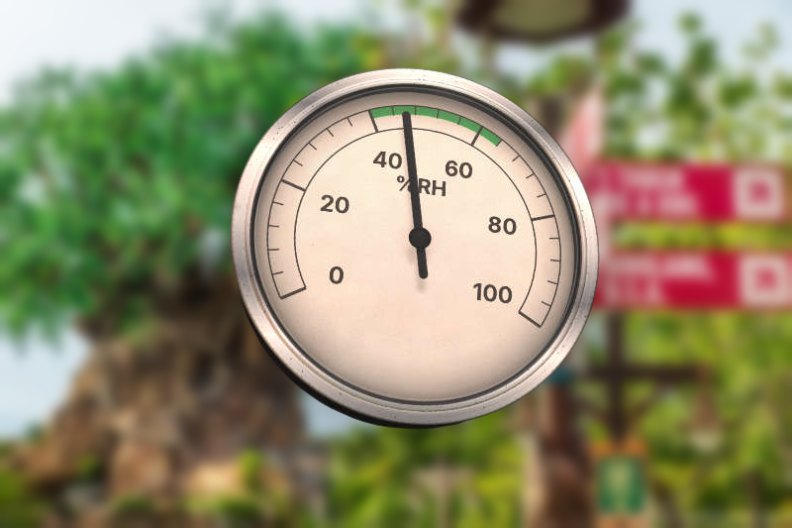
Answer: 46 %
